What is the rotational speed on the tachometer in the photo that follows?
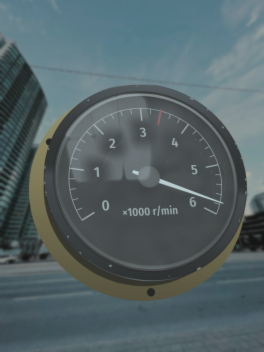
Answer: 5800 rpm
